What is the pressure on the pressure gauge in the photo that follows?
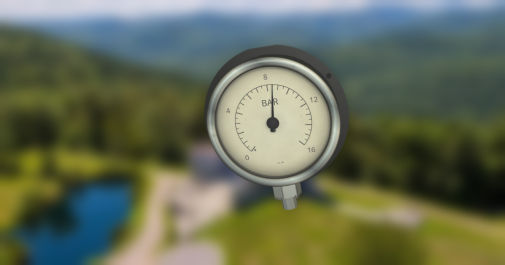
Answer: 8.5 bar
